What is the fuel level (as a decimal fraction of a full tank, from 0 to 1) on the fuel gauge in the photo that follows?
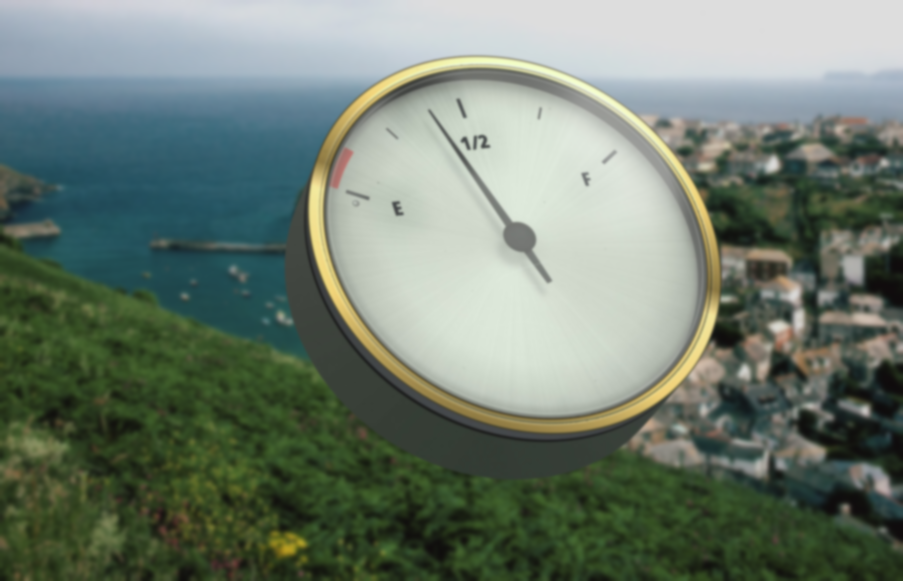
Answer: 0.375
